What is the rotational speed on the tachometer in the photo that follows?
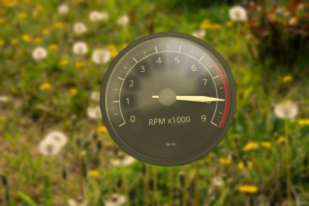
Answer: 8000 rpm
